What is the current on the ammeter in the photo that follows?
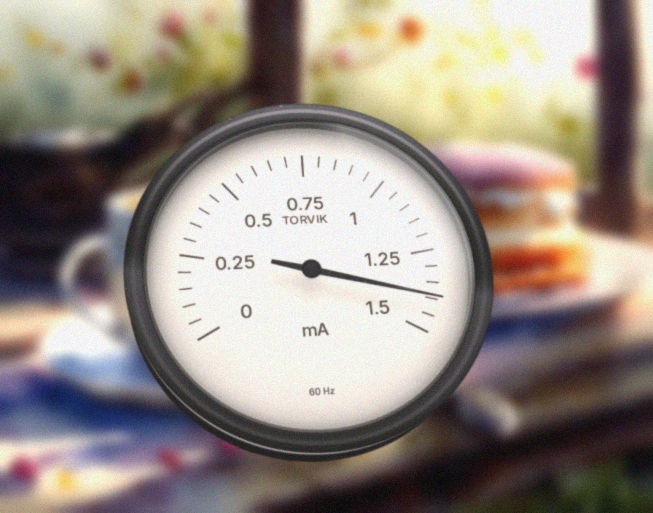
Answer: 1.4 mA
